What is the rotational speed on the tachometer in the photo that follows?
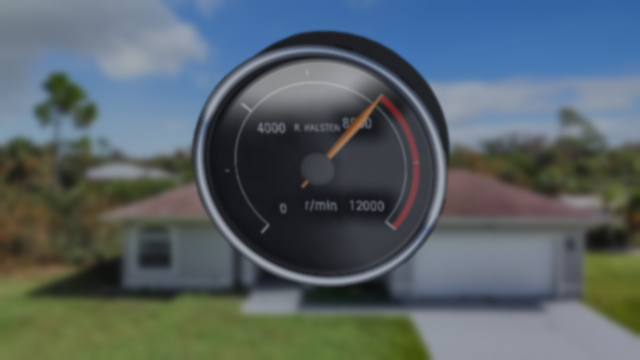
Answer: 8000 rpm
